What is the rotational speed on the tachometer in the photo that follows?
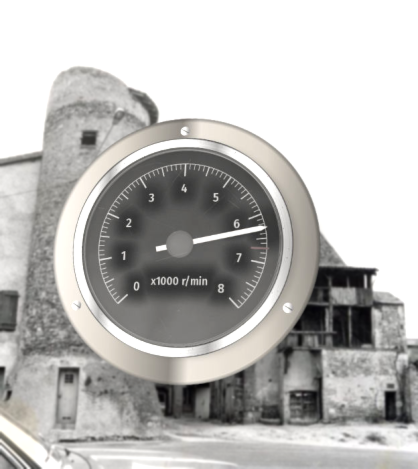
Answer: 6300 rpm
